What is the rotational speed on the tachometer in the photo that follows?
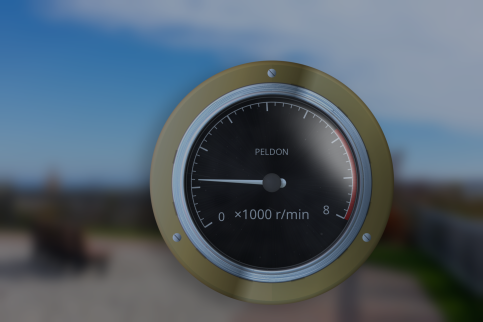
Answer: 1200 rpm
